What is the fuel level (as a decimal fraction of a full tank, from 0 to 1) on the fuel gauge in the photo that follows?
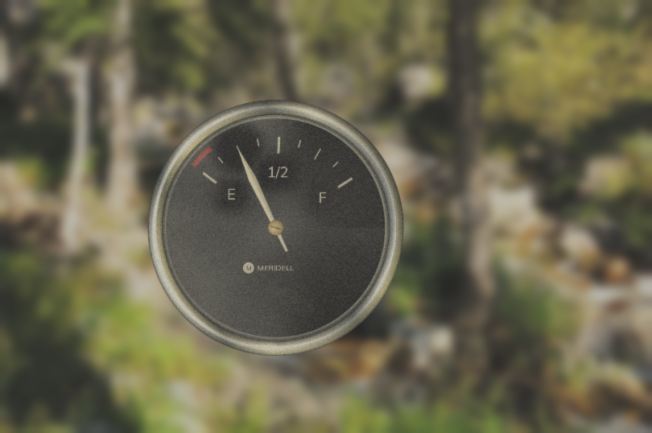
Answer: 0.25
